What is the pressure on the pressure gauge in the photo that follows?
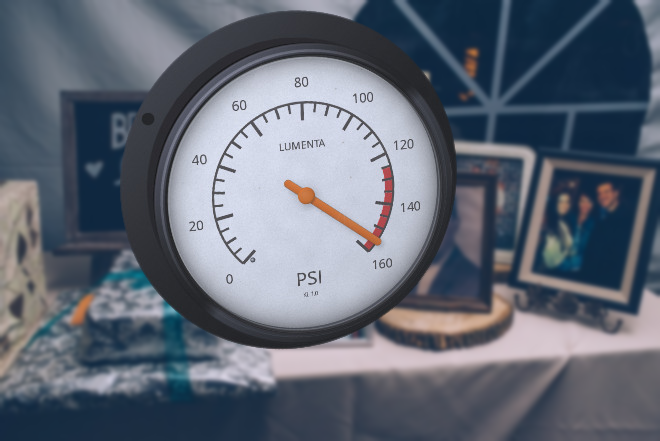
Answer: 155 psi
